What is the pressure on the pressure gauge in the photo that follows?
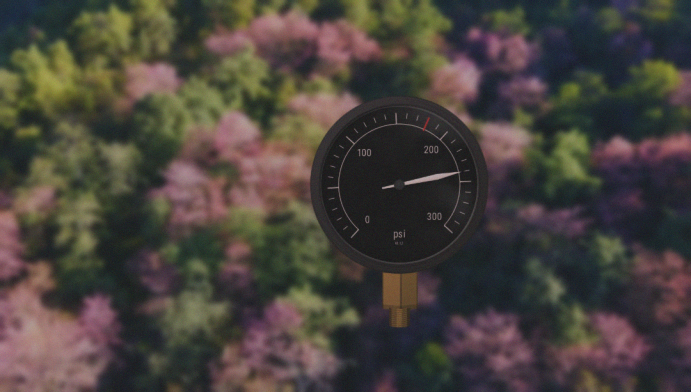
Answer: 240 psi
